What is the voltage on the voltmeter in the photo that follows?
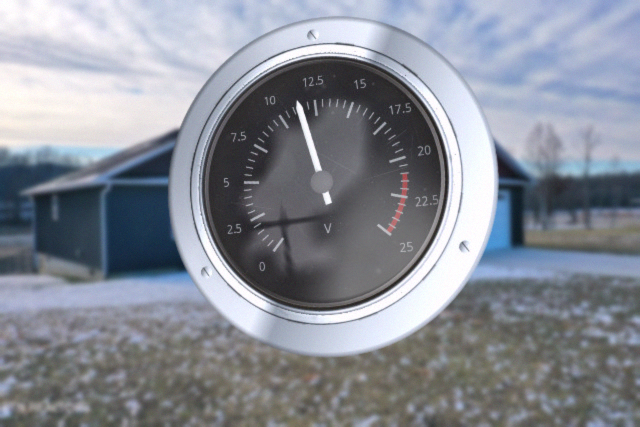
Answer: 11.5 V
